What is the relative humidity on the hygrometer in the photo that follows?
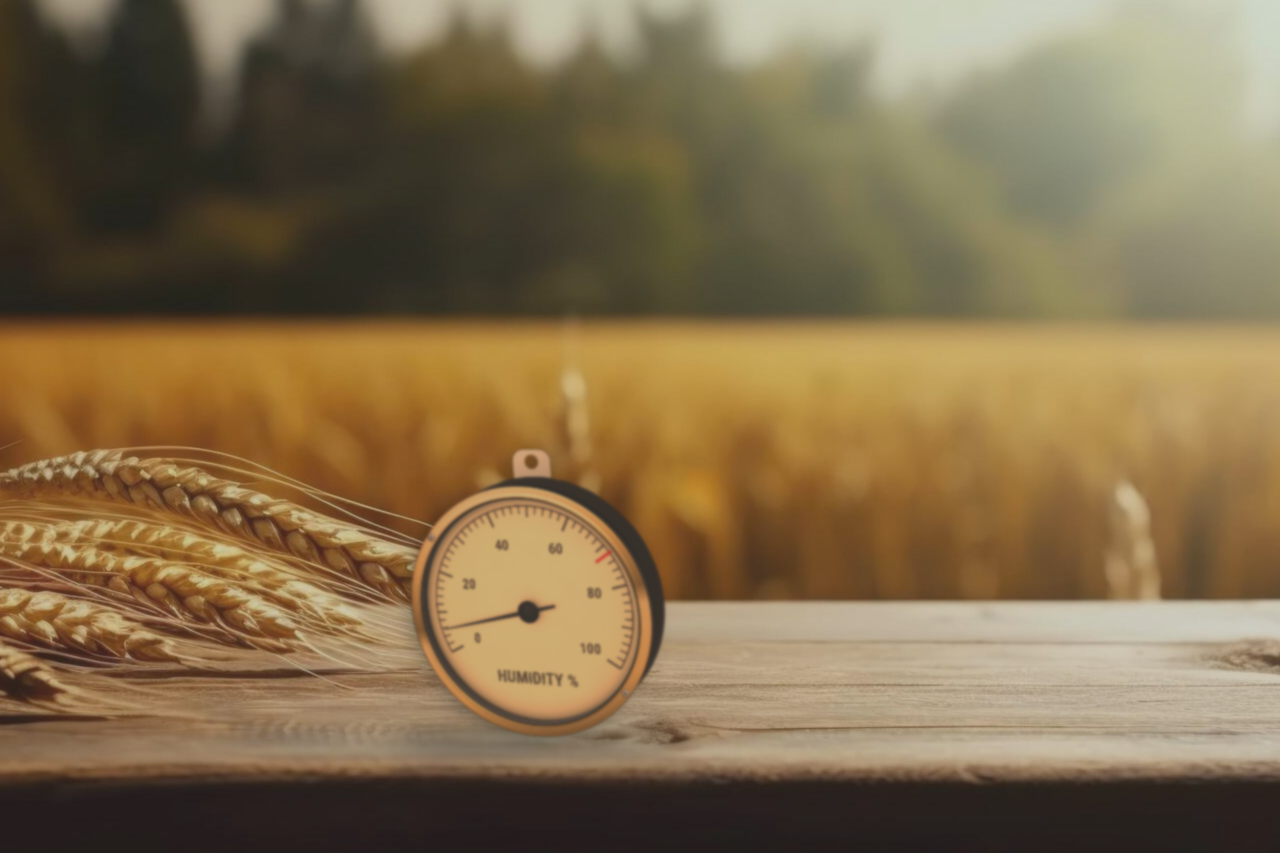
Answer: 6 %
